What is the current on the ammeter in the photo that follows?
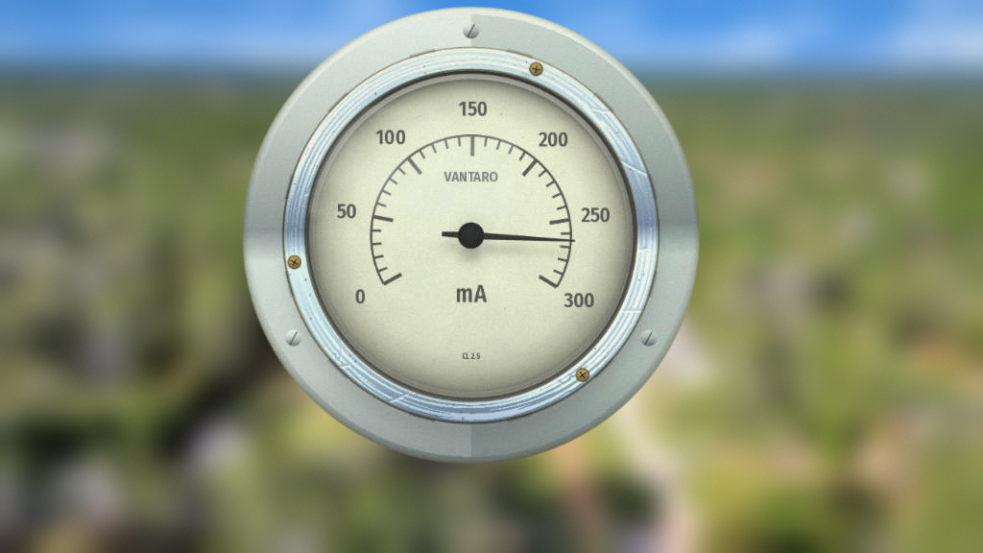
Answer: 265 mA
